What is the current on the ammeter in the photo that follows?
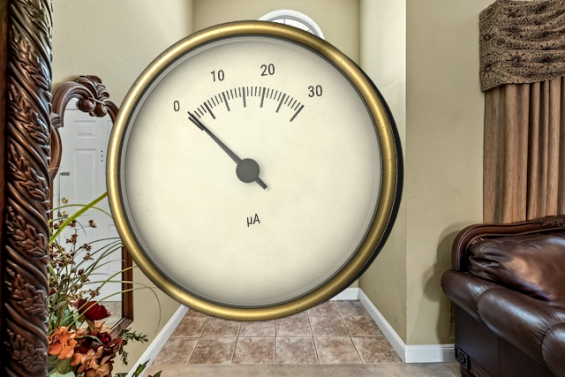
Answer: 1 µA
